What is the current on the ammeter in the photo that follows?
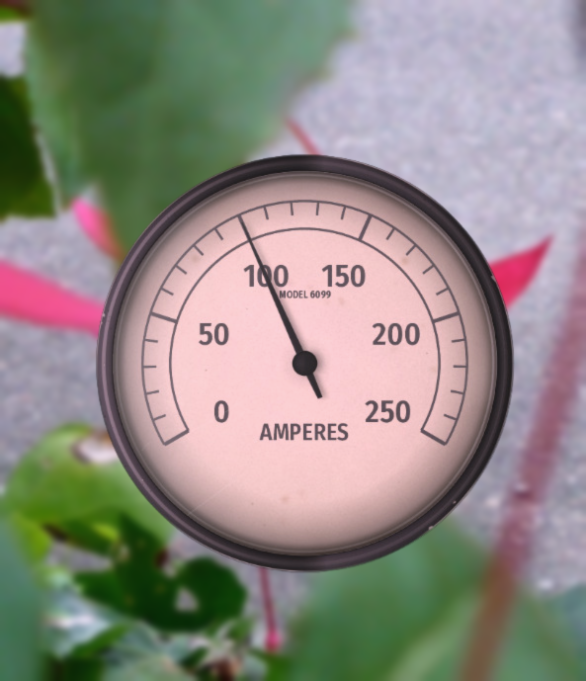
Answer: 100 A
